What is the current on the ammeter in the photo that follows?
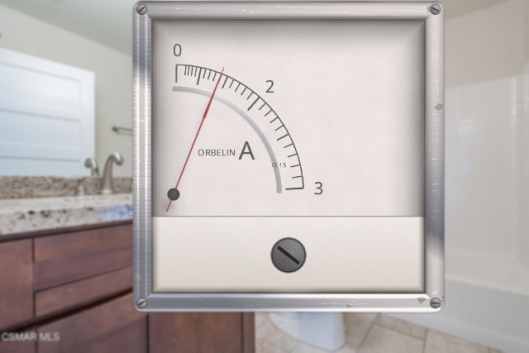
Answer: 1.4 A
